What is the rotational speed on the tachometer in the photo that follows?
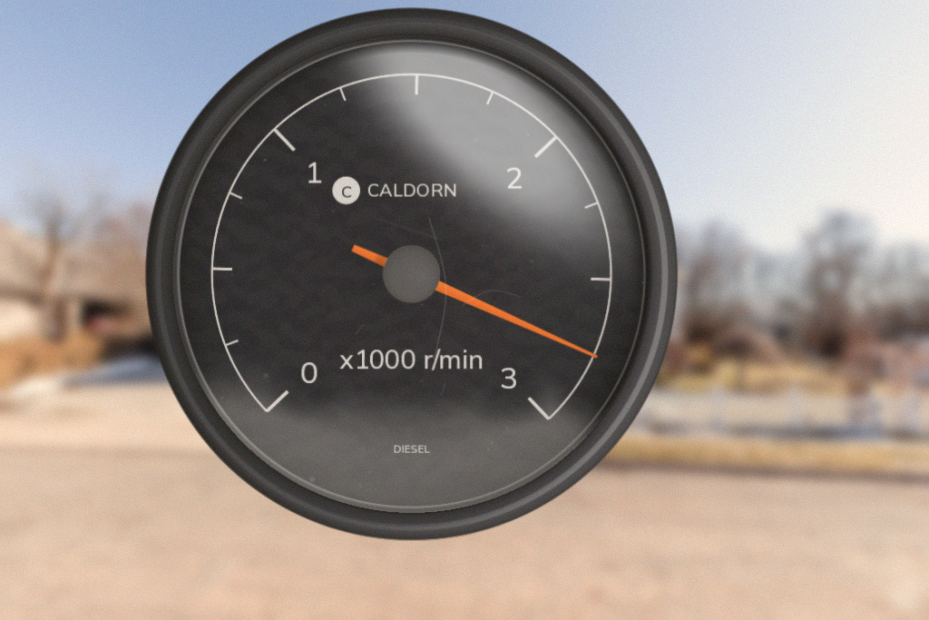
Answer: 2750 rpm
